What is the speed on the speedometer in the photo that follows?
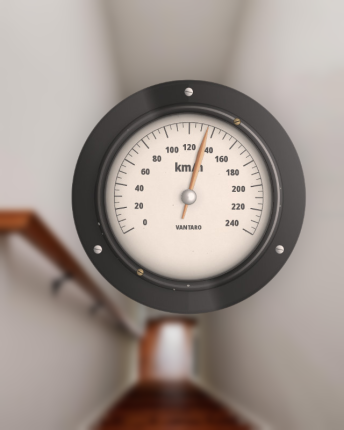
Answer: 135 km/h
